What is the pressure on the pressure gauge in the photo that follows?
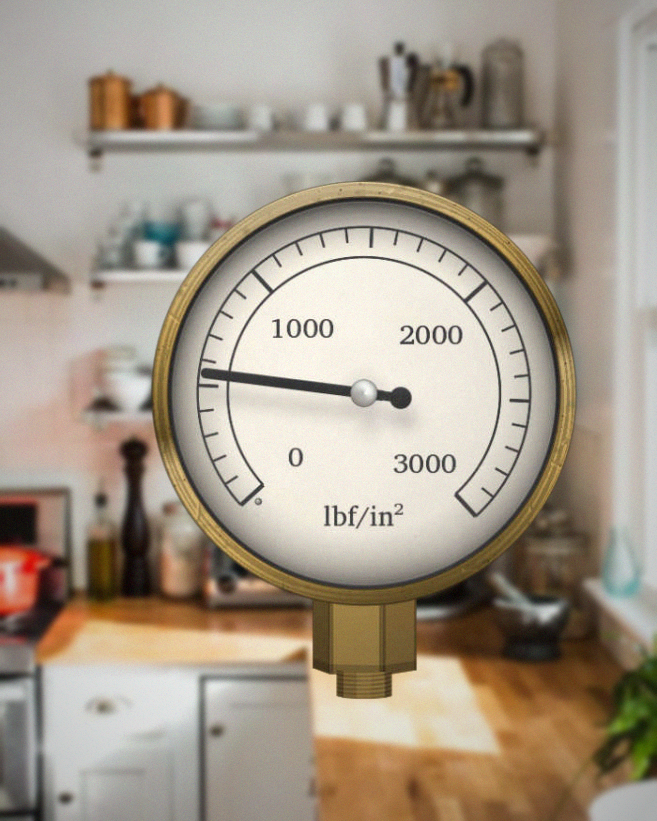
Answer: 550 psi
